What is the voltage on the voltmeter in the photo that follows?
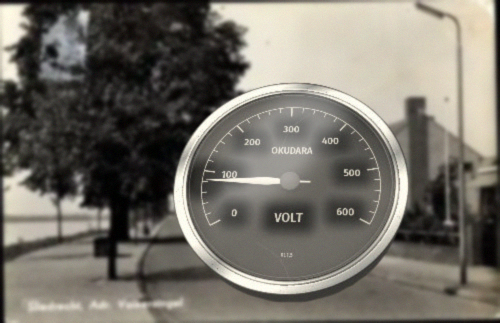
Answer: 80 V
